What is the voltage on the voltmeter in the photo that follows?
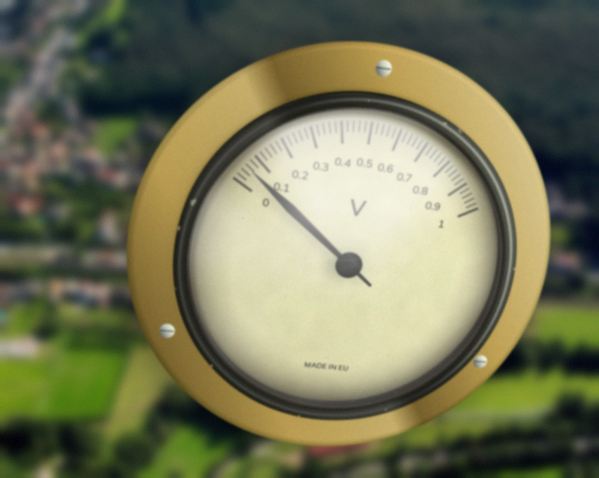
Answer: 0.06 V
